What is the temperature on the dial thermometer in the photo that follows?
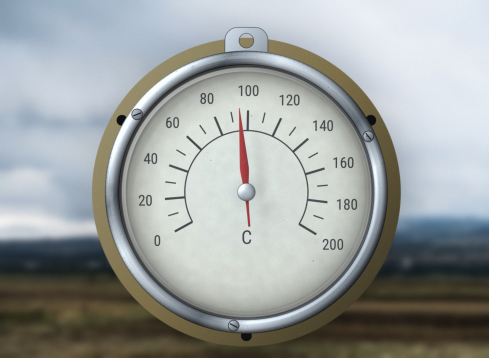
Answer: 95 °C
